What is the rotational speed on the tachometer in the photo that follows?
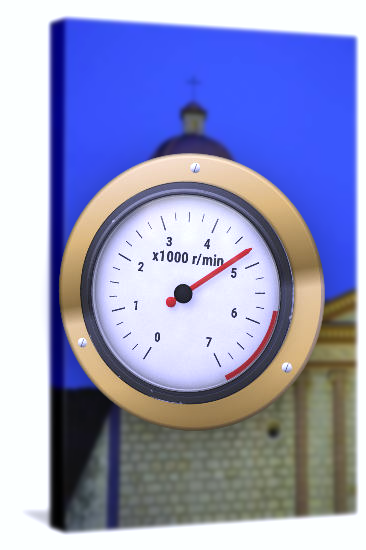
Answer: 4750 rpm
